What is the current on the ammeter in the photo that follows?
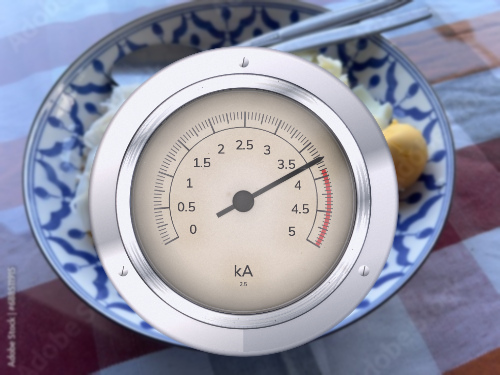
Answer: 3.75 kA
